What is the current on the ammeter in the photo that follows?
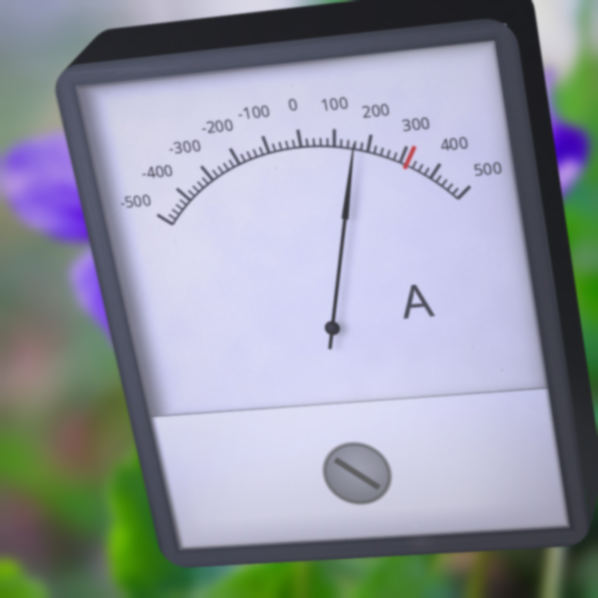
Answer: 160 A
